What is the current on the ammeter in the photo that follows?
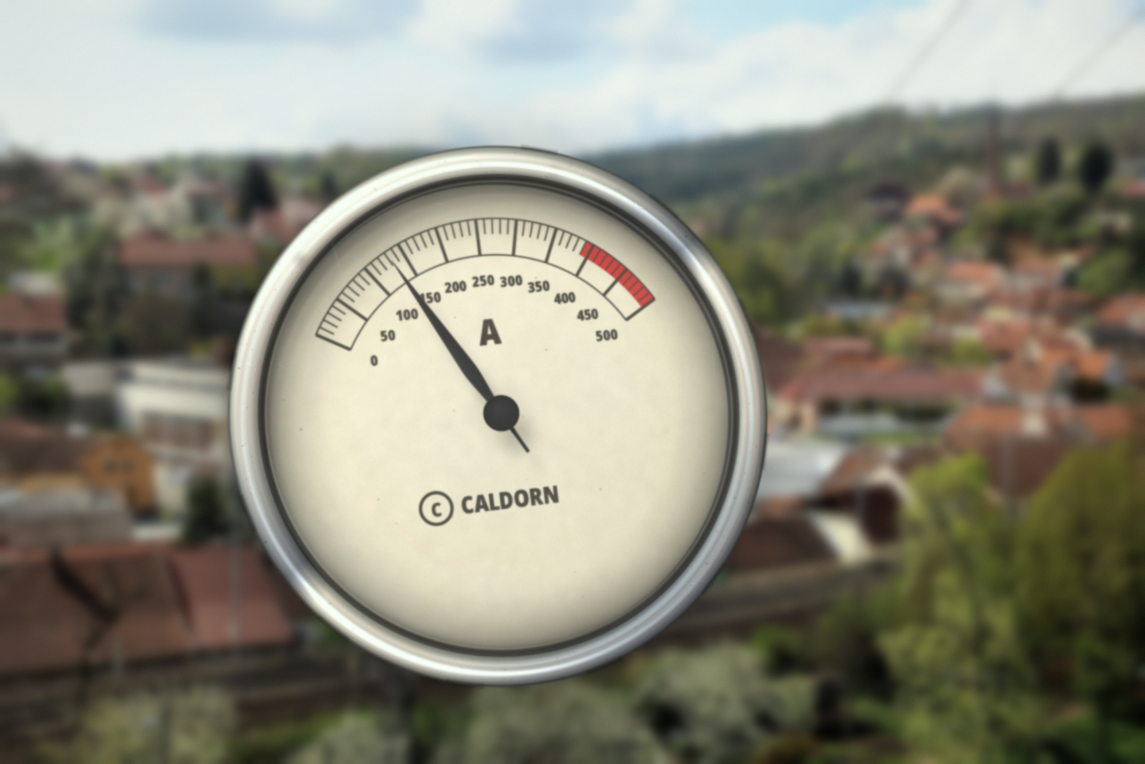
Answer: 130 A
